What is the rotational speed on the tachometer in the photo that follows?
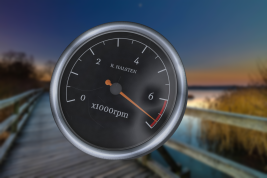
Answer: 6750 rpm
